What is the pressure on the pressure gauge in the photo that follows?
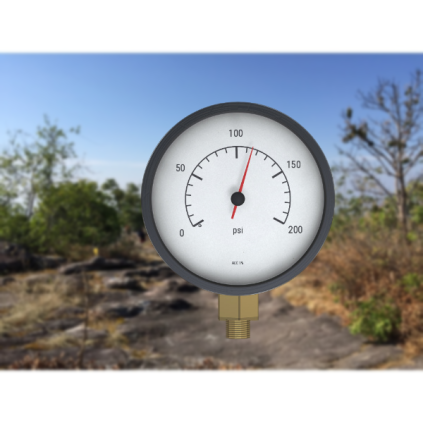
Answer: 115 psi
